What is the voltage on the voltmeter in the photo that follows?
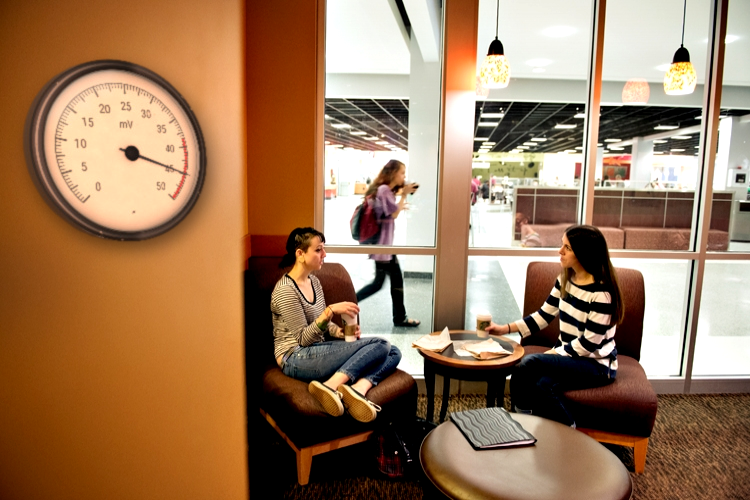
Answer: 45 mV
